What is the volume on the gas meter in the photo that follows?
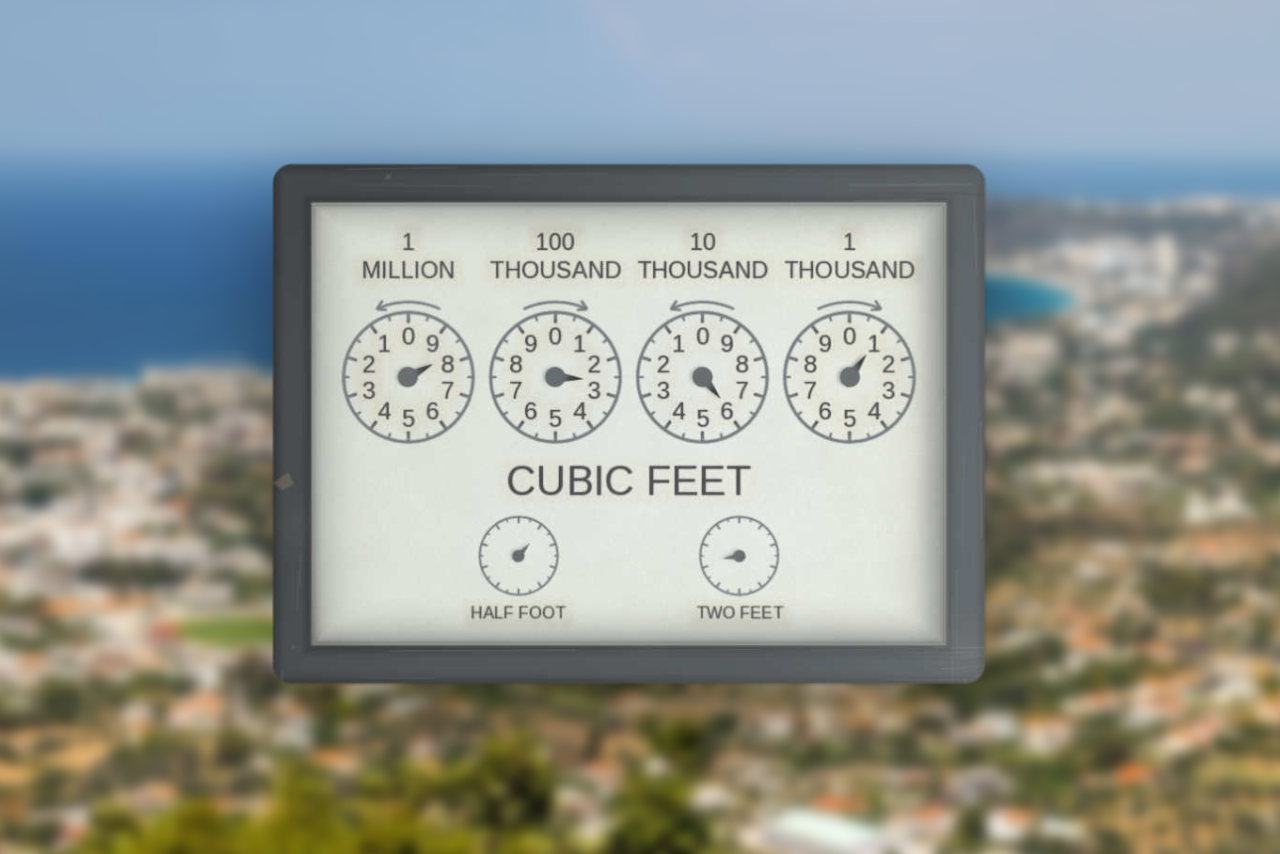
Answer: 826100 ft³
